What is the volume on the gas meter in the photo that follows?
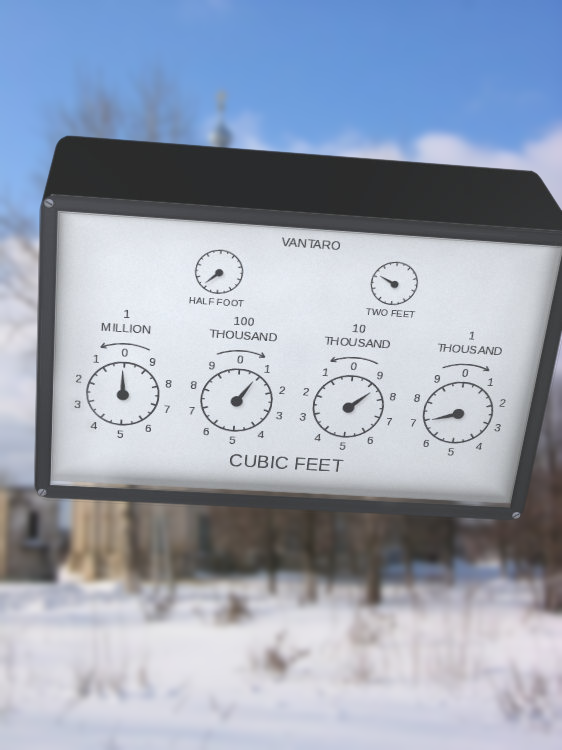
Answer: 8700 ft³
